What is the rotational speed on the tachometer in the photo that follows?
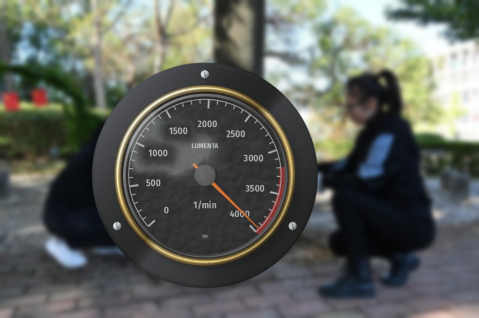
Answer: 3950 rpm
